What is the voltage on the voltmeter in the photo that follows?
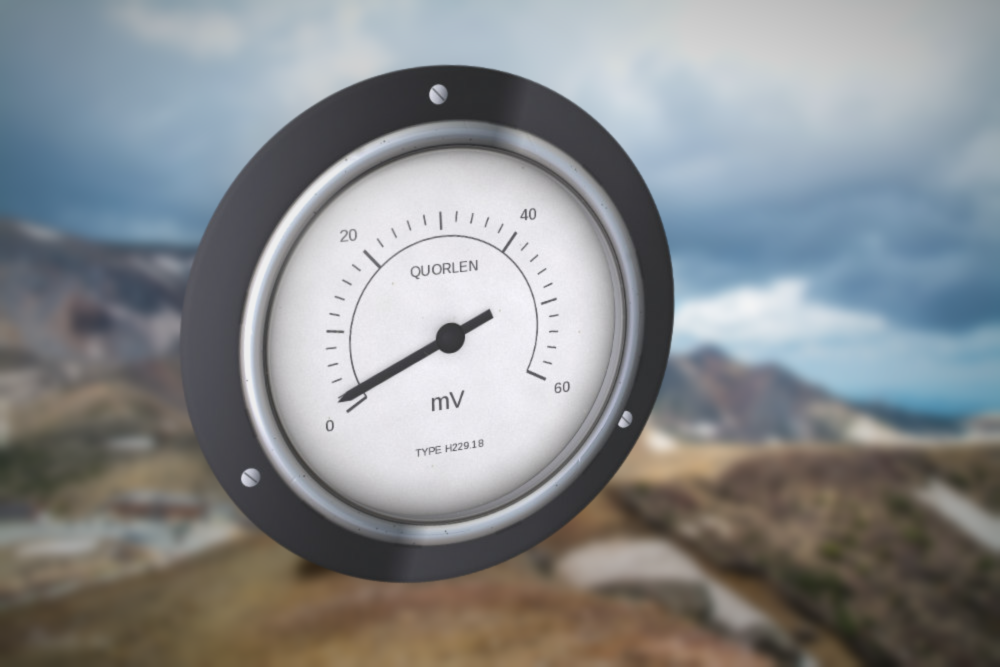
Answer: 2 mV
